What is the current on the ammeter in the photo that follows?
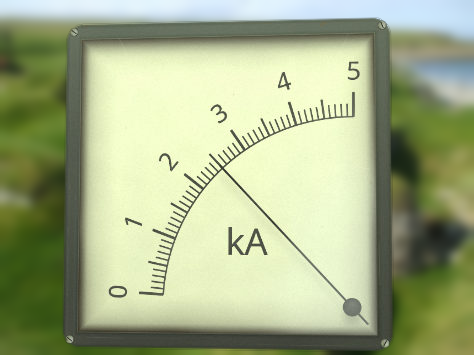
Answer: 2.5 kA
